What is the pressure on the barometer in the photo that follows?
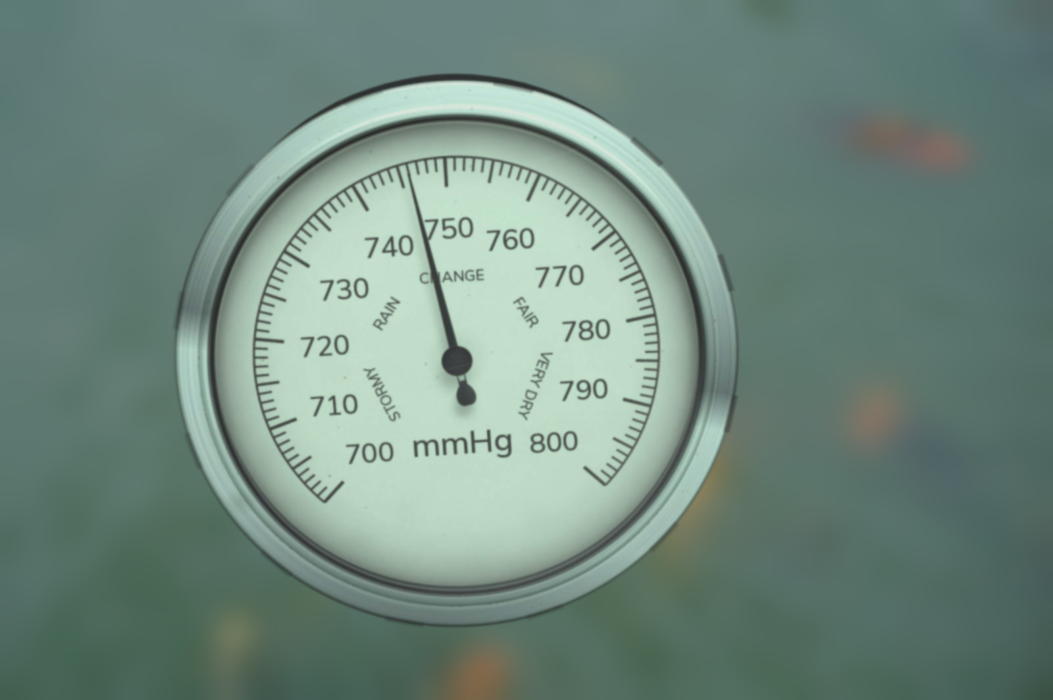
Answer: 746 mmHg
